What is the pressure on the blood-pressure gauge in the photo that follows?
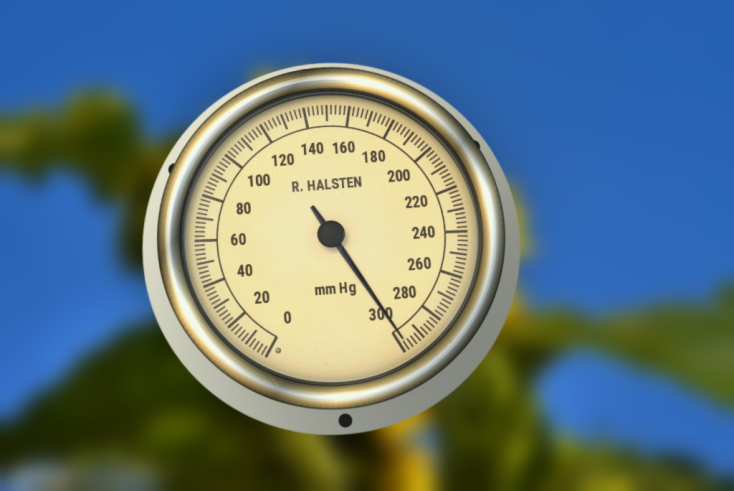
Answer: 298 mmHg
